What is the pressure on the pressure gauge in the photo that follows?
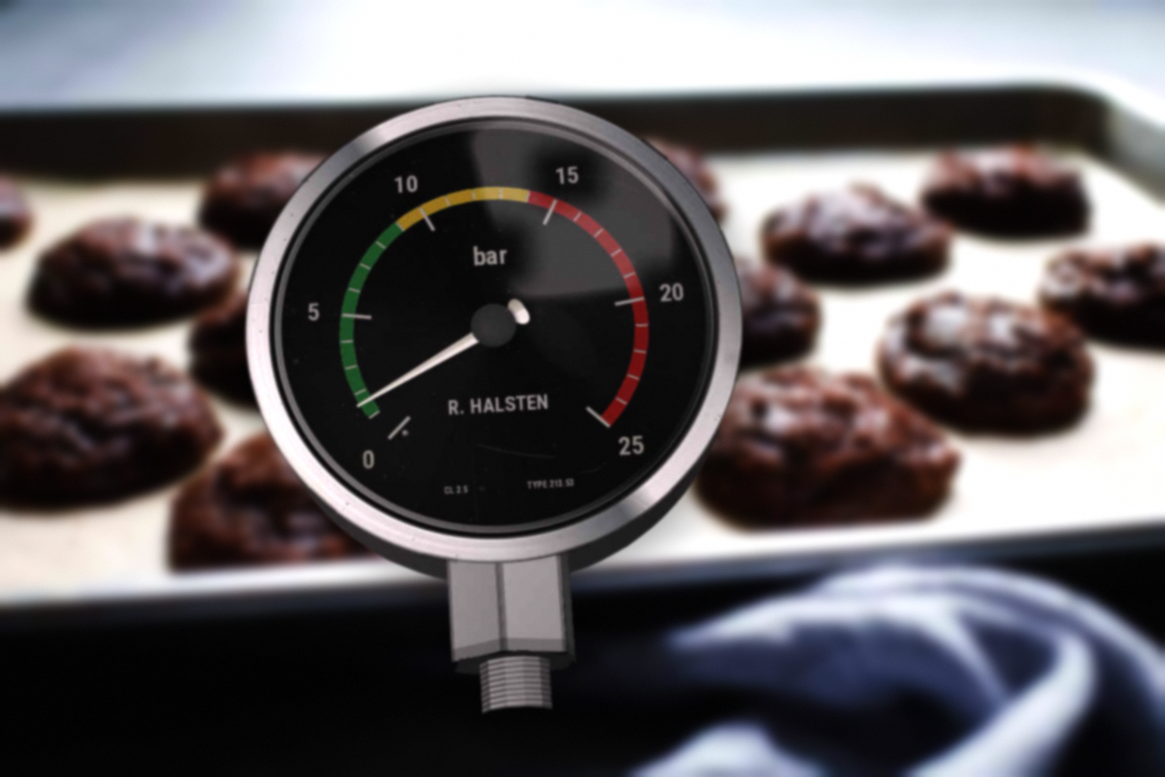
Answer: 1.5 bar
